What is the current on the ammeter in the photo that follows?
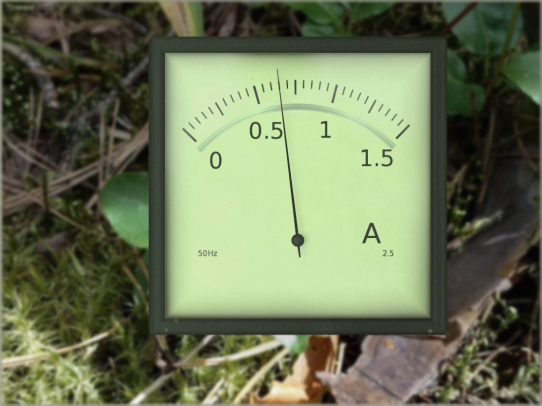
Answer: 0.65 A
